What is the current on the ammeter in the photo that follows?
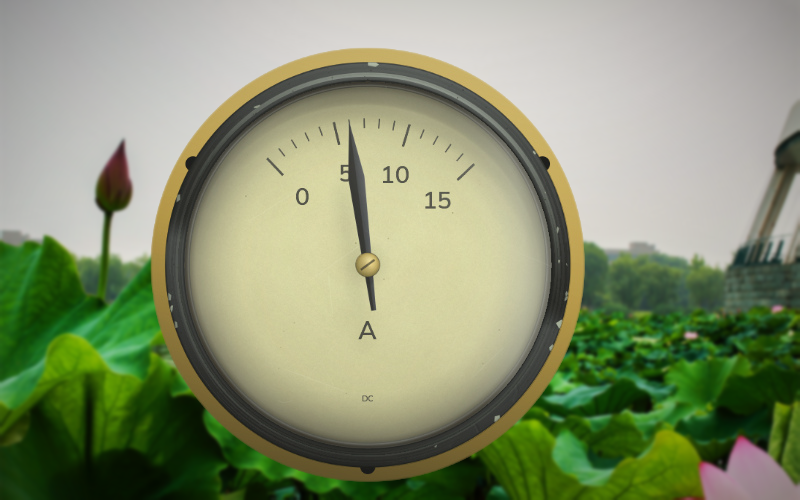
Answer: 6 A
